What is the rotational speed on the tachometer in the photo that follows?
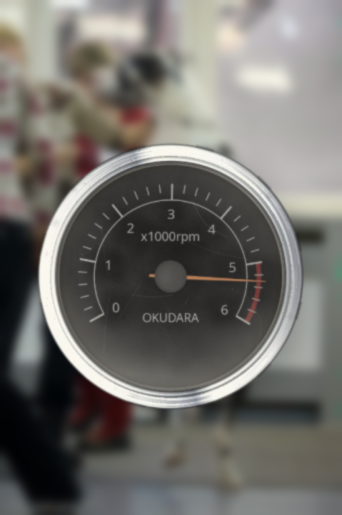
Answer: 5300 rpm
